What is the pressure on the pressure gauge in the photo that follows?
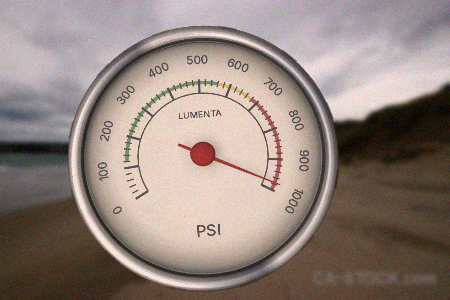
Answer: 980 psi
